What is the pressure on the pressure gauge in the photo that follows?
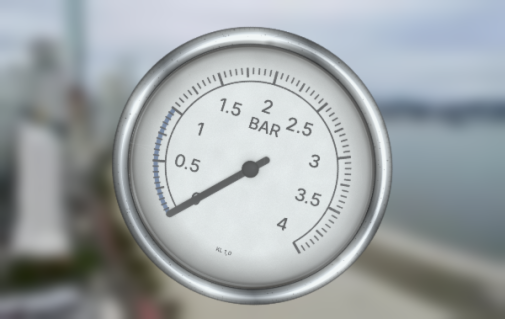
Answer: 0 bar
